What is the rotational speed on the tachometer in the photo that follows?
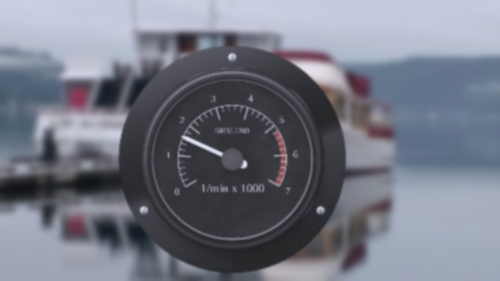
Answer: 1600 rpm
